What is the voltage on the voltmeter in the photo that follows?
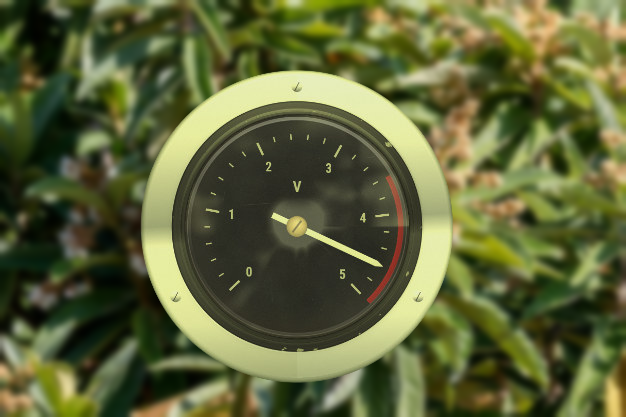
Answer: 4.6 V
